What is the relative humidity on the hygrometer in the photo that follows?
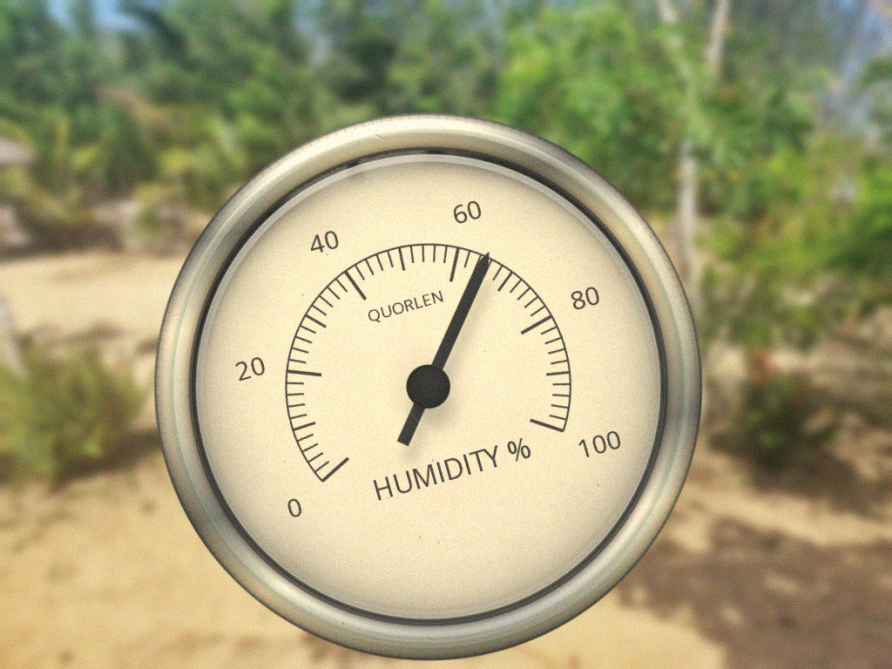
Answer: 65 %
